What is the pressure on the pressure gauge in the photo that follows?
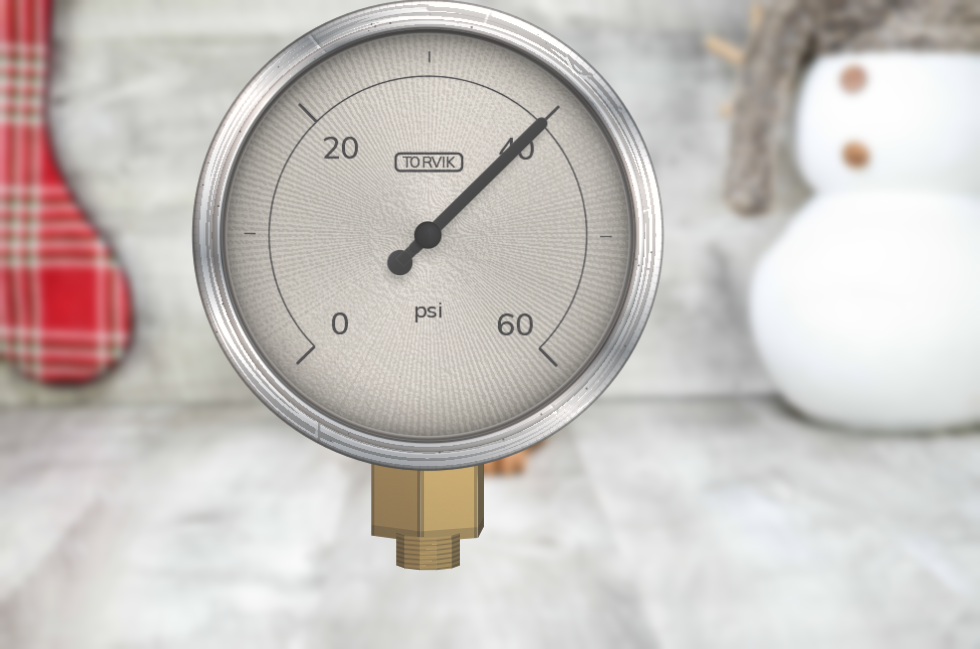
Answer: 40 psi
